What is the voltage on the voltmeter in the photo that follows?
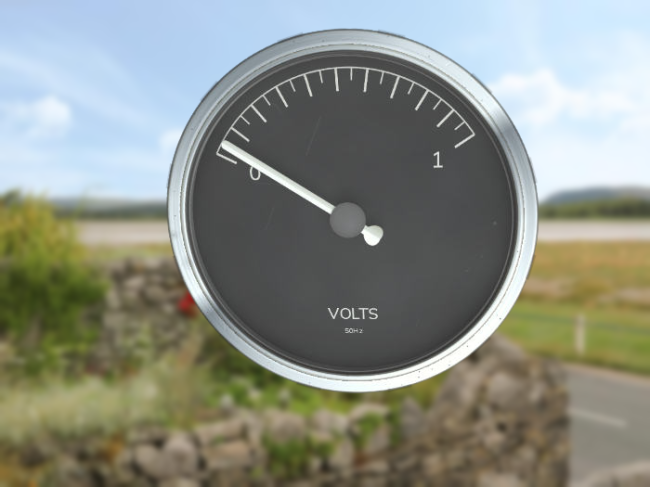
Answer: 0.05 V
